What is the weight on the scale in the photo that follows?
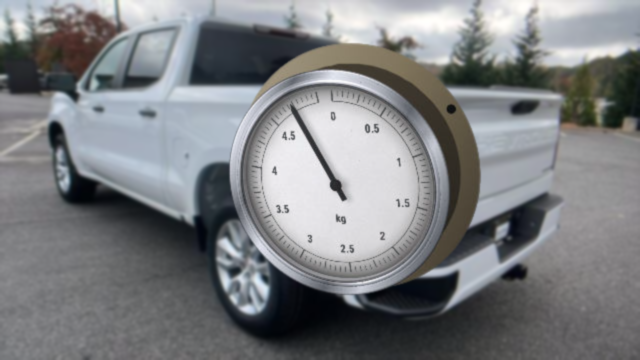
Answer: 4.75 kg
